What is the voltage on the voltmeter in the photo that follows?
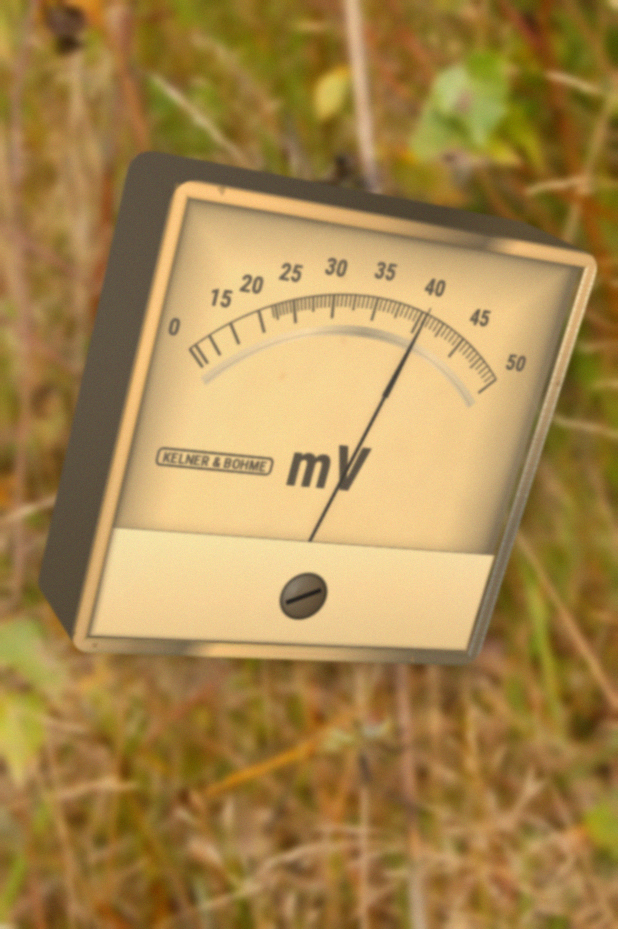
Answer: 40 mV
